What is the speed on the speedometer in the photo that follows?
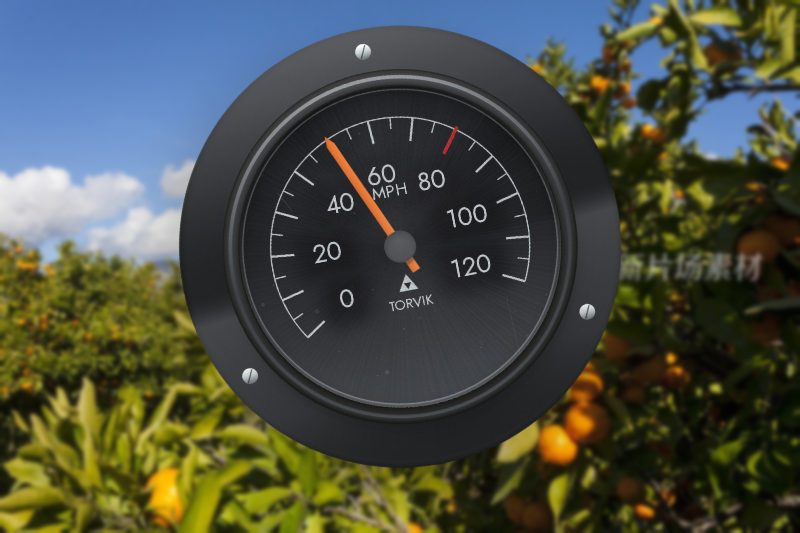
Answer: 50 mph
